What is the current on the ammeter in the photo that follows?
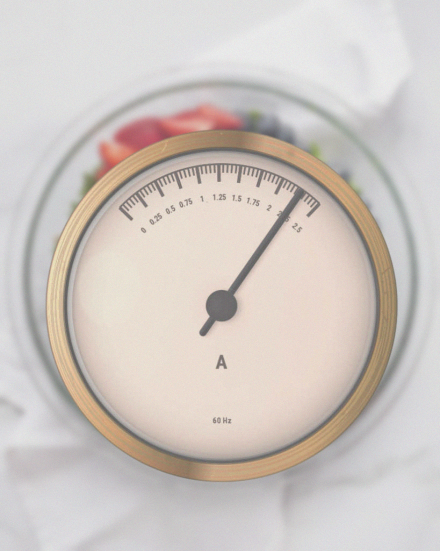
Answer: 2.25 A
